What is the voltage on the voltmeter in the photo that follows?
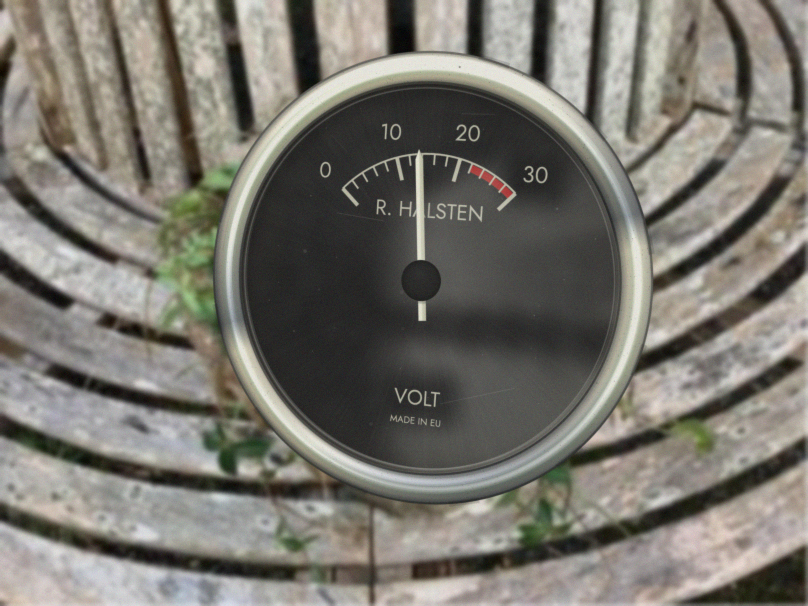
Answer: 14 V
